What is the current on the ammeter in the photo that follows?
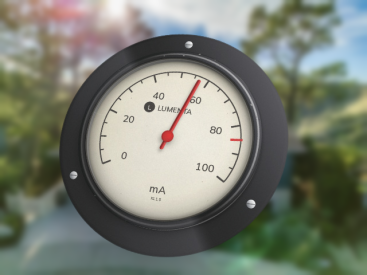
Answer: 57.5 mA
